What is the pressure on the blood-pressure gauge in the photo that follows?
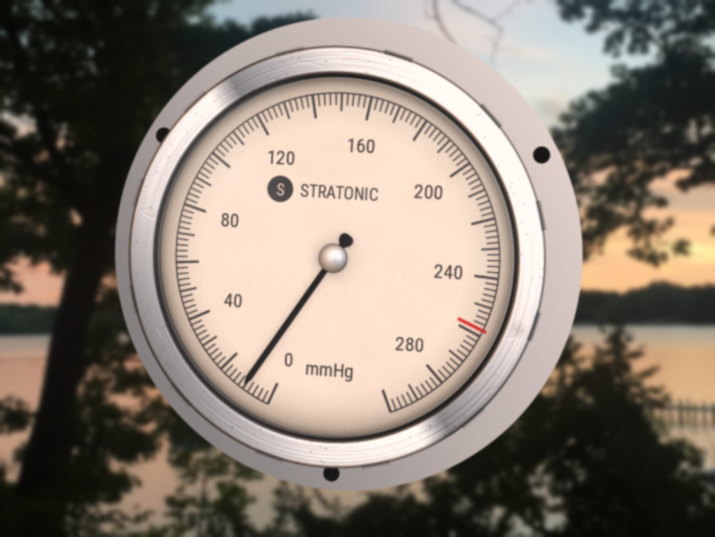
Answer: 10 mmHg
